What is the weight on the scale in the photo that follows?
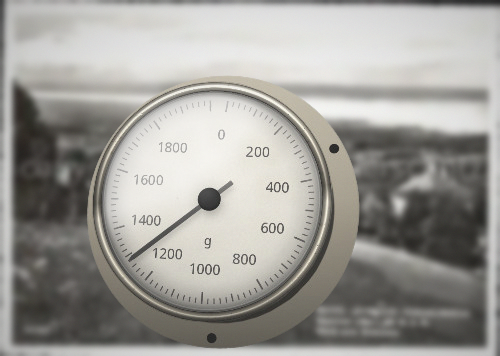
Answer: 1280 g
